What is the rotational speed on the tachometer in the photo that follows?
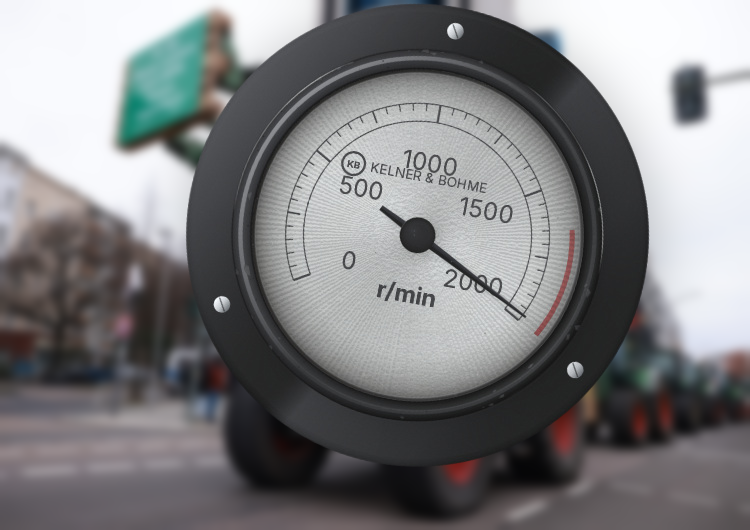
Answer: 1975 rpm
